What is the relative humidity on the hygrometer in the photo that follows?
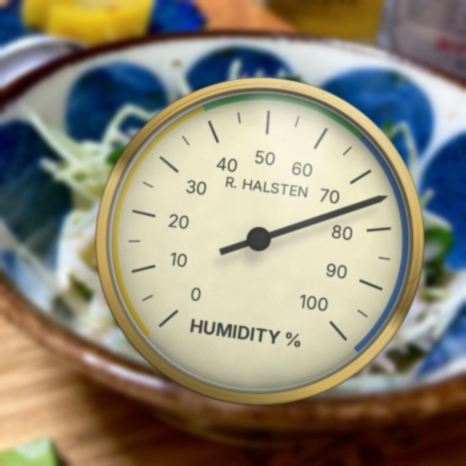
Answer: 75 %
